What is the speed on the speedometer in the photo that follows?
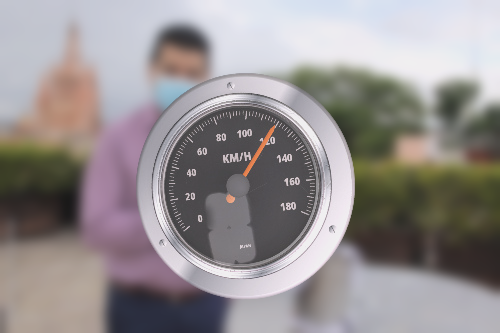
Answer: 120 km/h
